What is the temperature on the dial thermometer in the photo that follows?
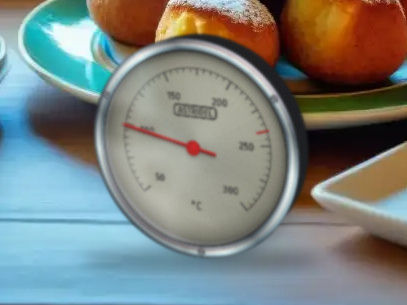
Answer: 100 °C
